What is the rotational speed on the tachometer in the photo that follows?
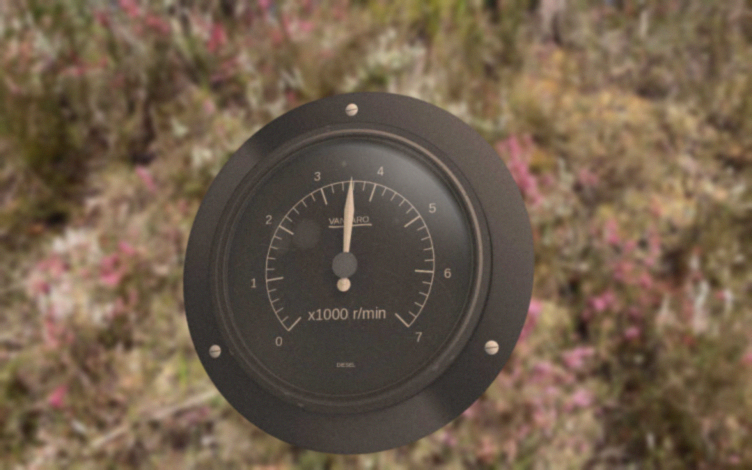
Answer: 3600 rpm
